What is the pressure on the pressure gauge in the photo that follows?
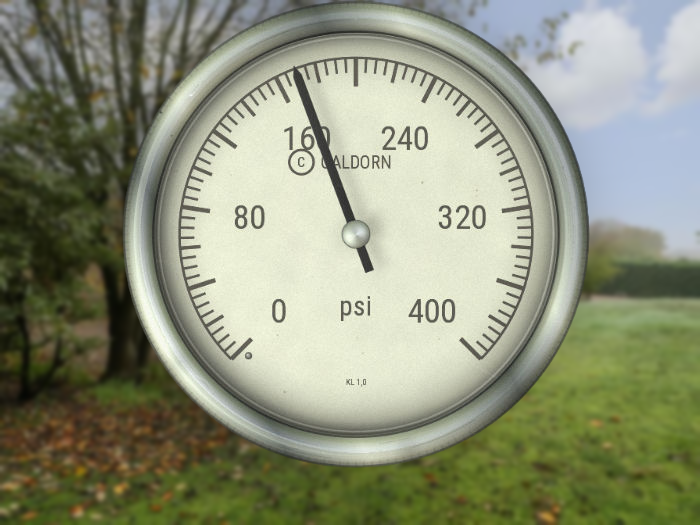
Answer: 170 psi
